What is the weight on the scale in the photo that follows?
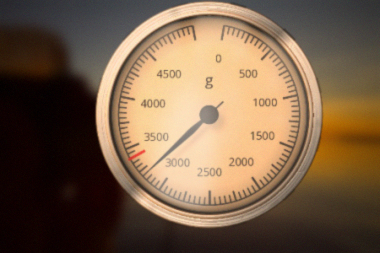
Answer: 3200 g
